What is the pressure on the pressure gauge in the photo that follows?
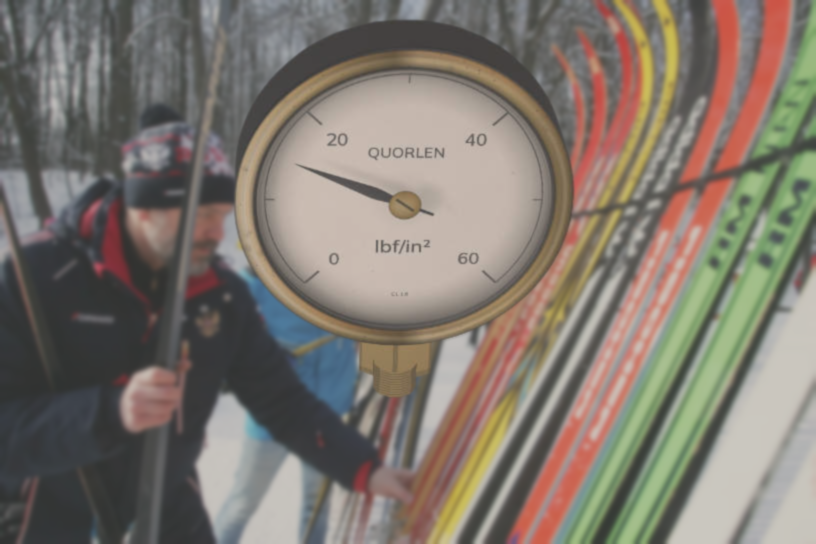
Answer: 15 psi
